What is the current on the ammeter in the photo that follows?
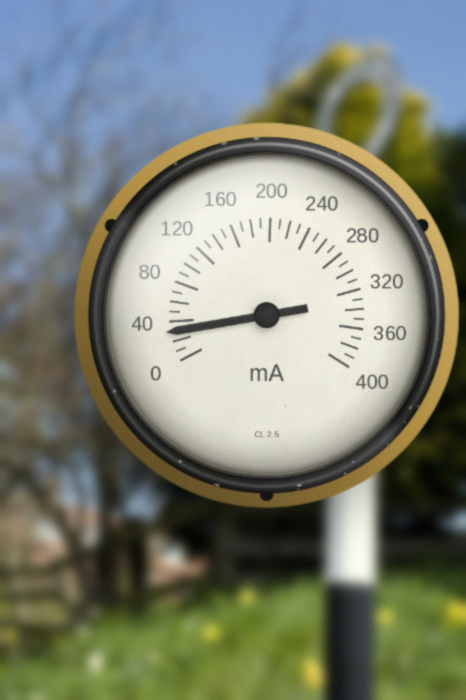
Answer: 30 mA
